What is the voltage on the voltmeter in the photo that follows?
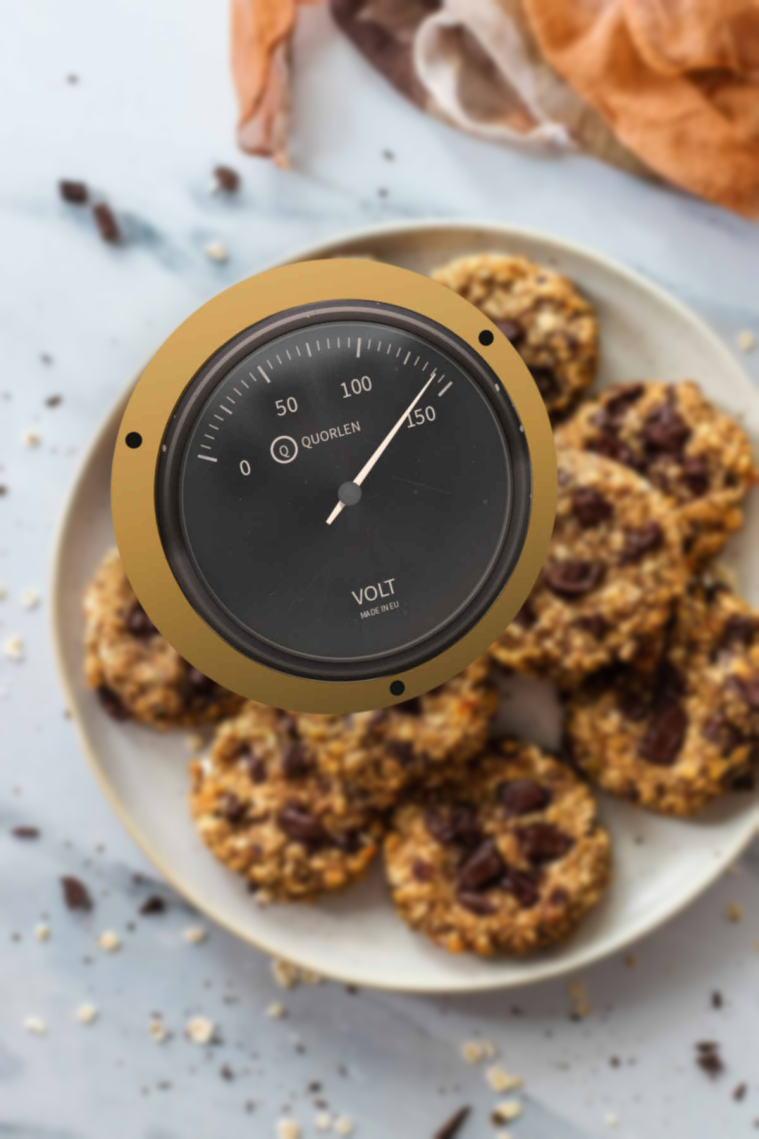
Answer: 140 V
